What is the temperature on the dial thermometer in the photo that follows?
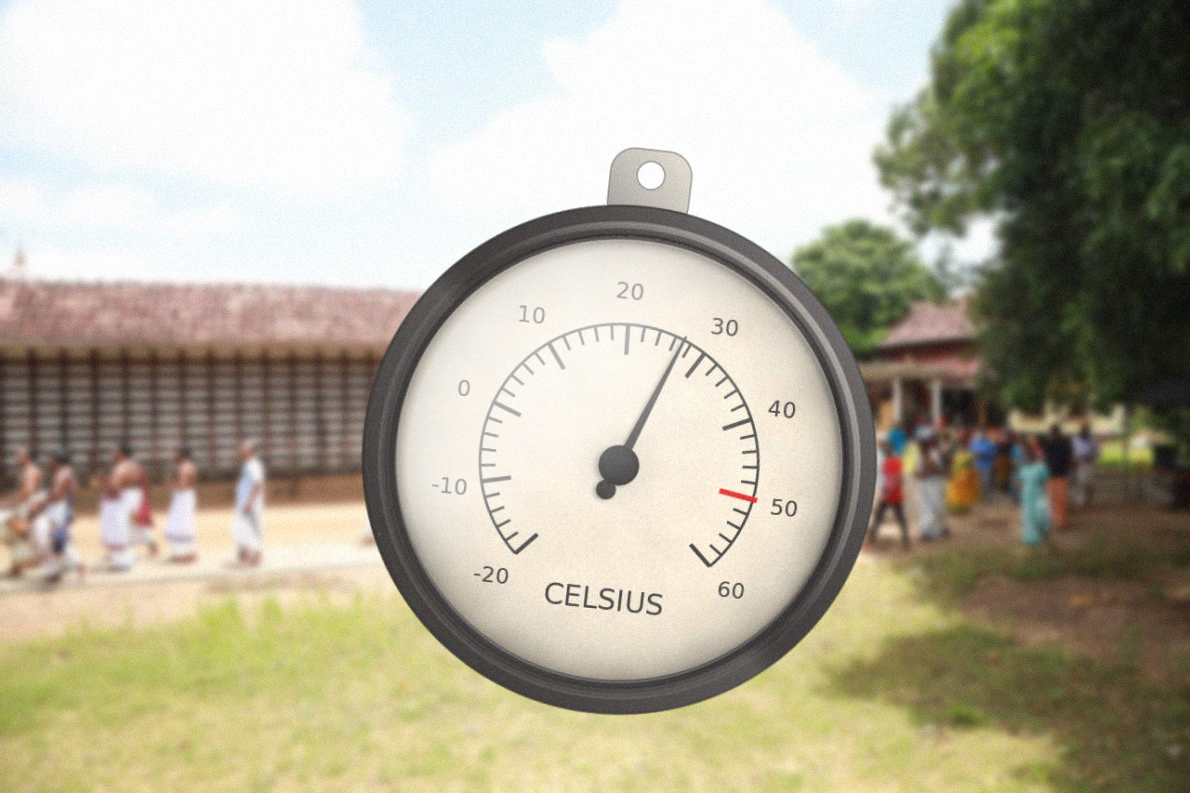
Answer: 27 °C
